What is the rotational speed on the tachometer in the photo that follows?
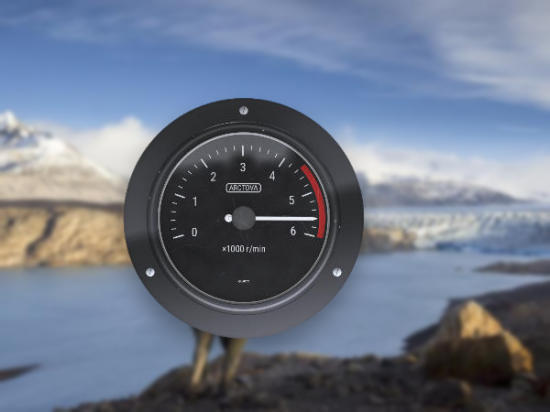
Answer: 5600 rpm
